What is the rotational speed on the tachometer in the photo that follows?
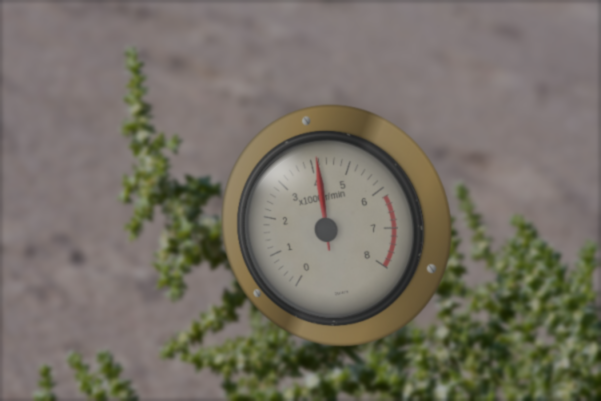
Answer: 4200 rpm
